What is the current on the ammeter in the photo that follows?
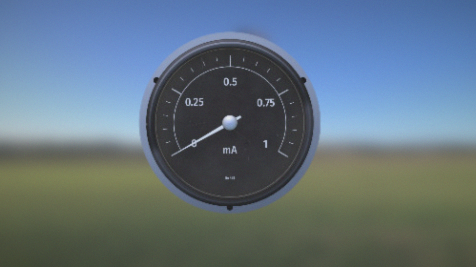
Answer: 0 mA
